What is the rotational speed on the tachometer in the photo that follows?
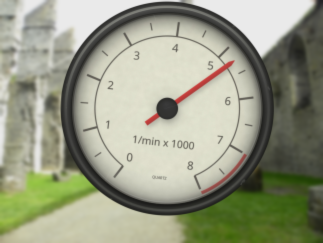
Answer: 5250 rpm
